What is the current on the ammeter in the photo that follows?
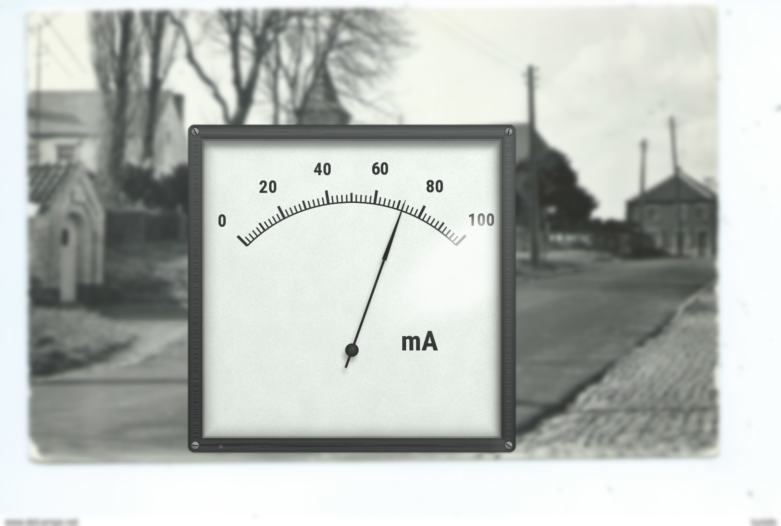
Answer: 72 mA
